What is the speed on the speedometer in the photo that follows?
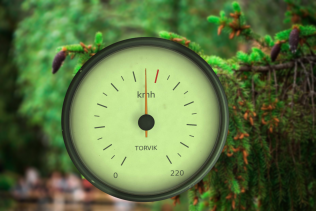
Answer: 110 km/h
